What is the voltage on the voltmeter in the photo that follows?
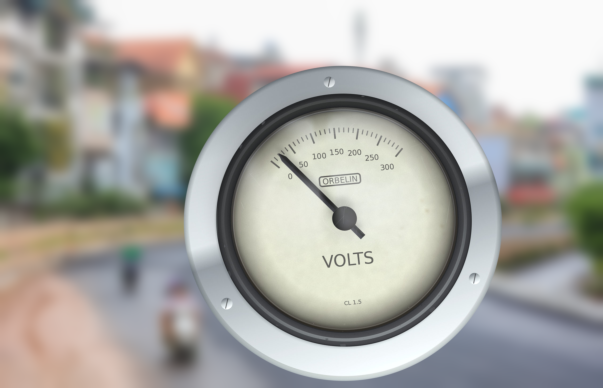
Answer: 20 V
